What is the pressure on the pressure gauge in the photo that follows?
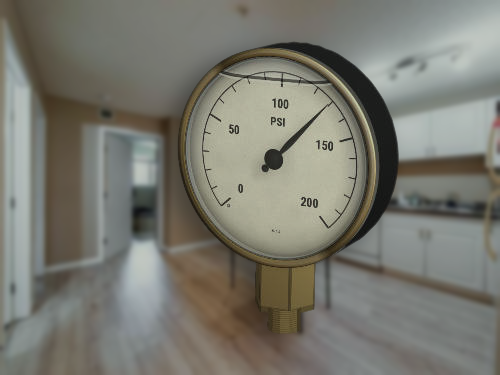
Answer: 130 psi
